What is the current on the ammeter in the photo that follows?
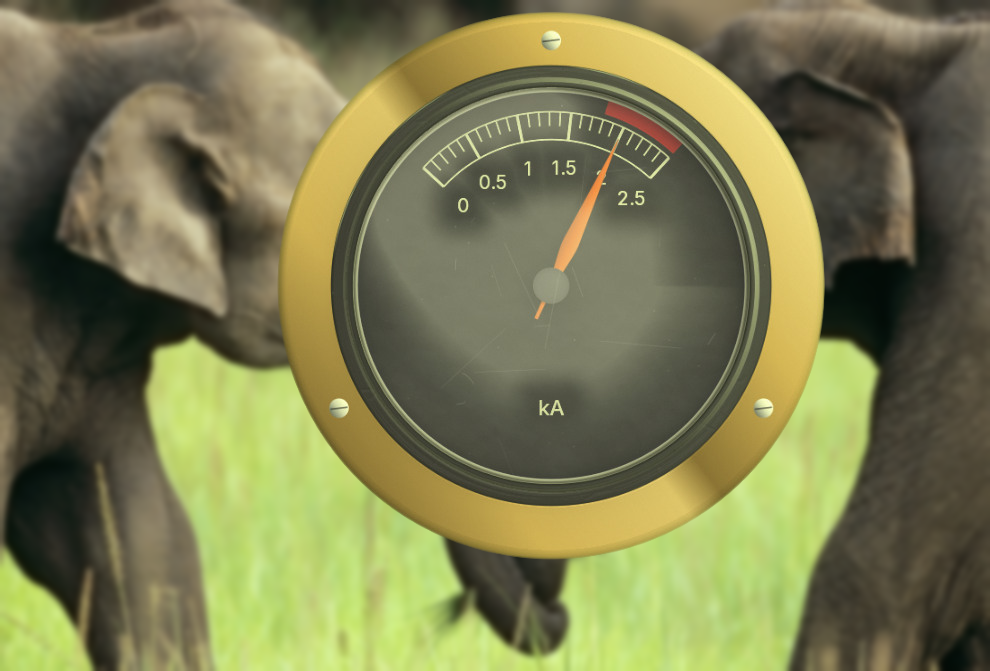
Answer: 2 kA
